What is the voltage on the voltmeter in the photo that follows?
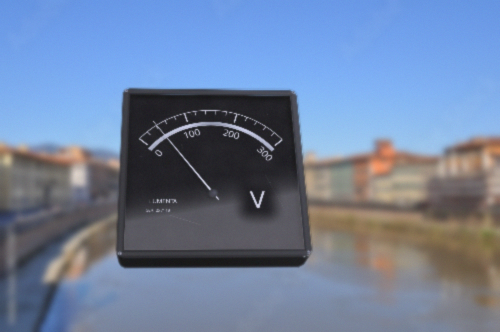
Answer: 40 V
